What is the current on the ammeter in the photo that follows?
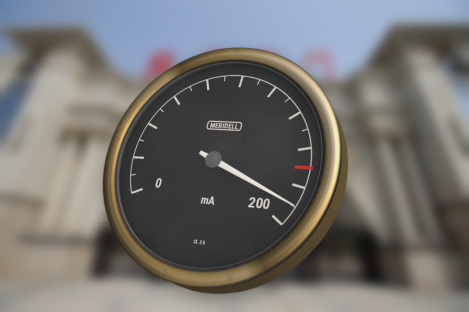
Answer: 190 mA
